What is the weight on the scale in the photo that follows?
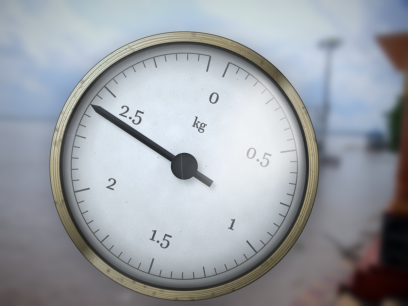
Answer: 2.4 kg
